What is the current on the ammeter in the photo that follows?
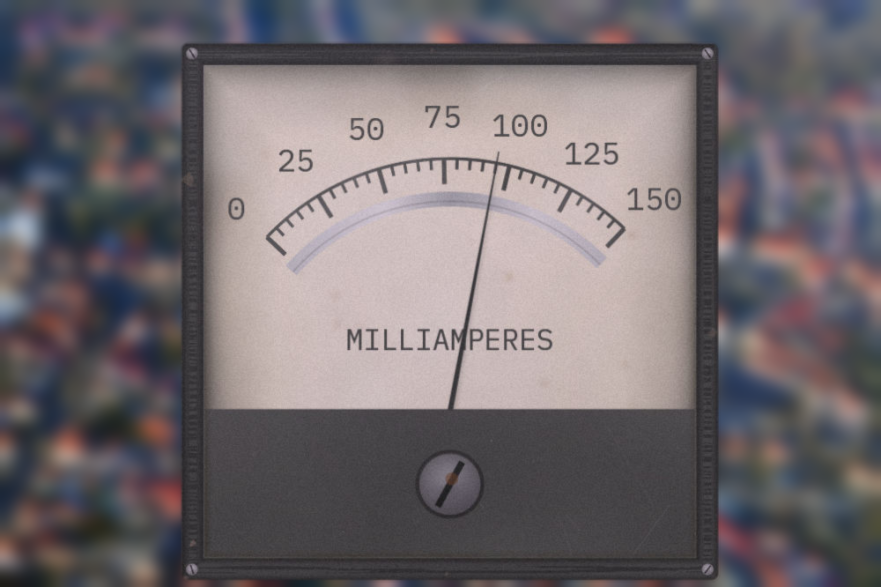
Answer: 95 mA
